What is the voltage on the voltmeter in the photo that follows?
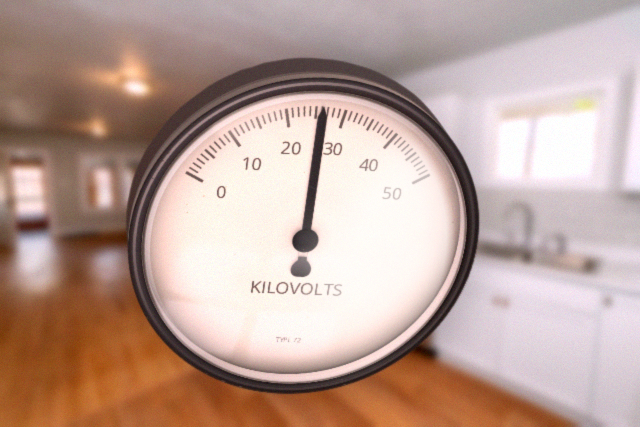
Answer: 26 kV
